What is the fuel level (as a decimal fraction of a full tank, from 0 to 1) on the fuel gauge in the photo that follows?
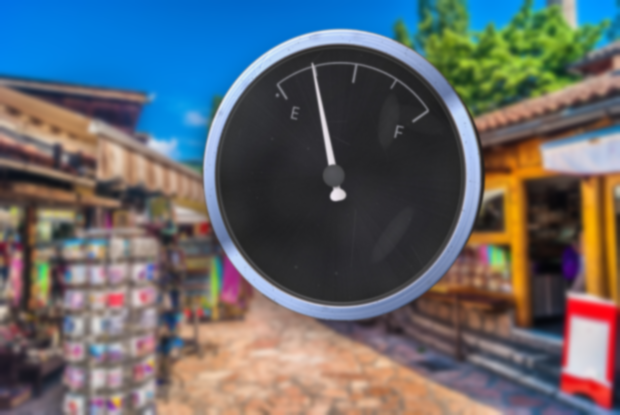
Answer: 0.25
